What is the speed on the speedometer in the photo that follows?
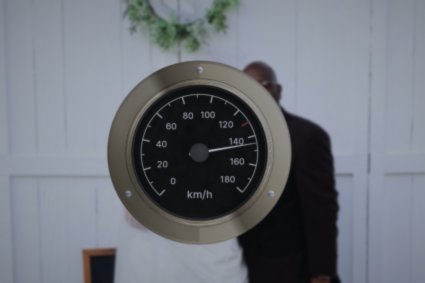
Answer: 145 km/h
